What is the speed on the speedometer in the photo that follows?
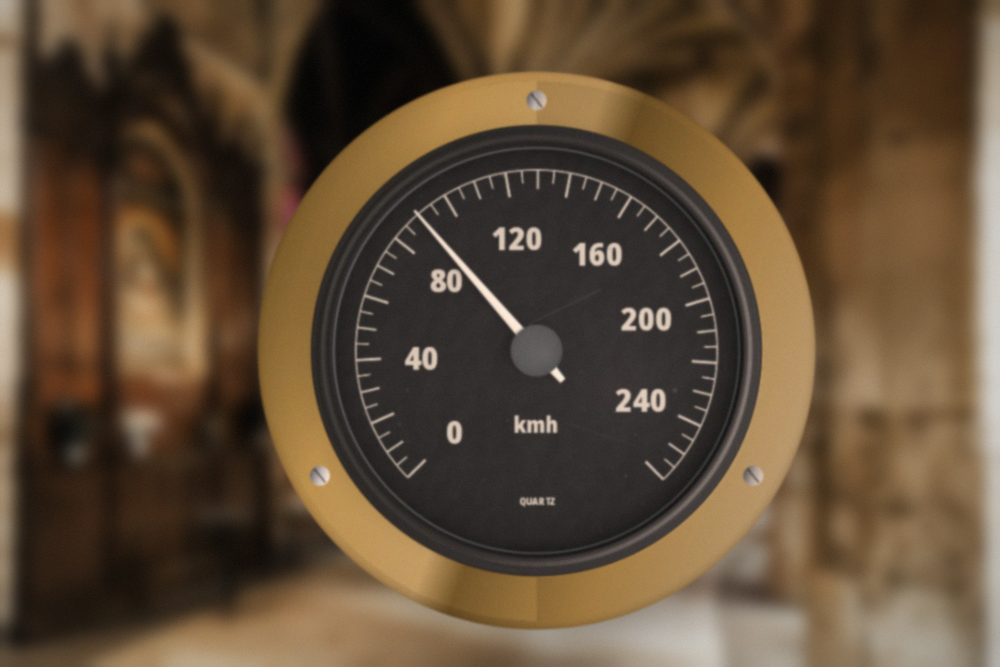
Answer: 90 km/h
